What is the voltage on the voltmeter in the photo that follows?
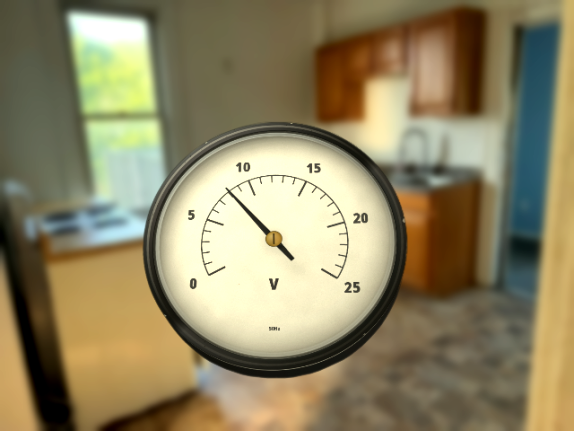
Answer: 8 V
